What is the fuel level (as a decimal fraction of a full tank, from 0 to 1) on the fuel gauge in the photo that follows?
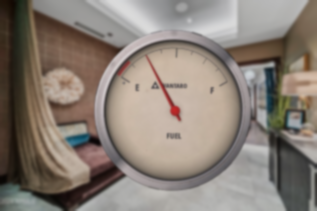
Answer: 0.25
